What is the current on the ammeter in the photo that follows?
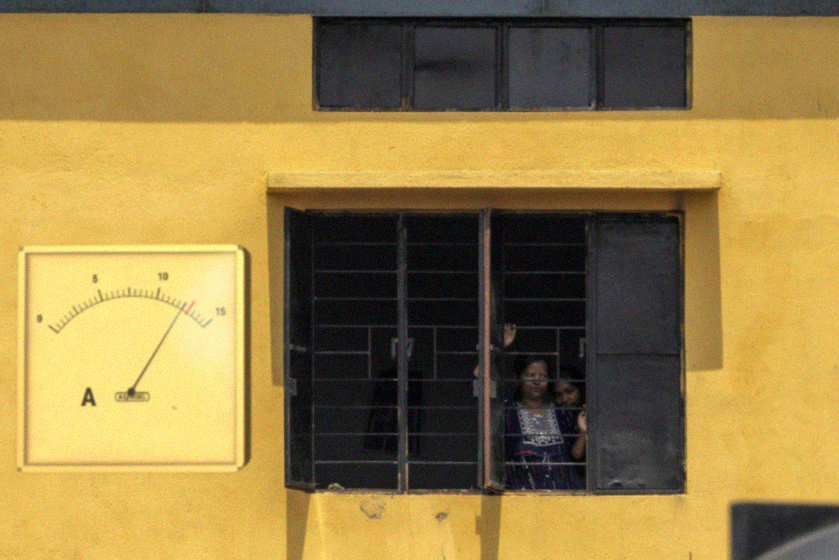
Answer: 12.5 A
